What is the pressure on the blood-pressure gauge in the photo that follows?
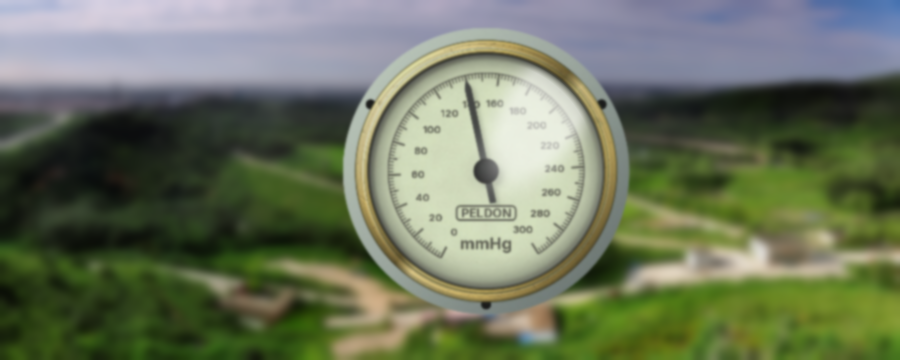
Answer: 140 mmHg
